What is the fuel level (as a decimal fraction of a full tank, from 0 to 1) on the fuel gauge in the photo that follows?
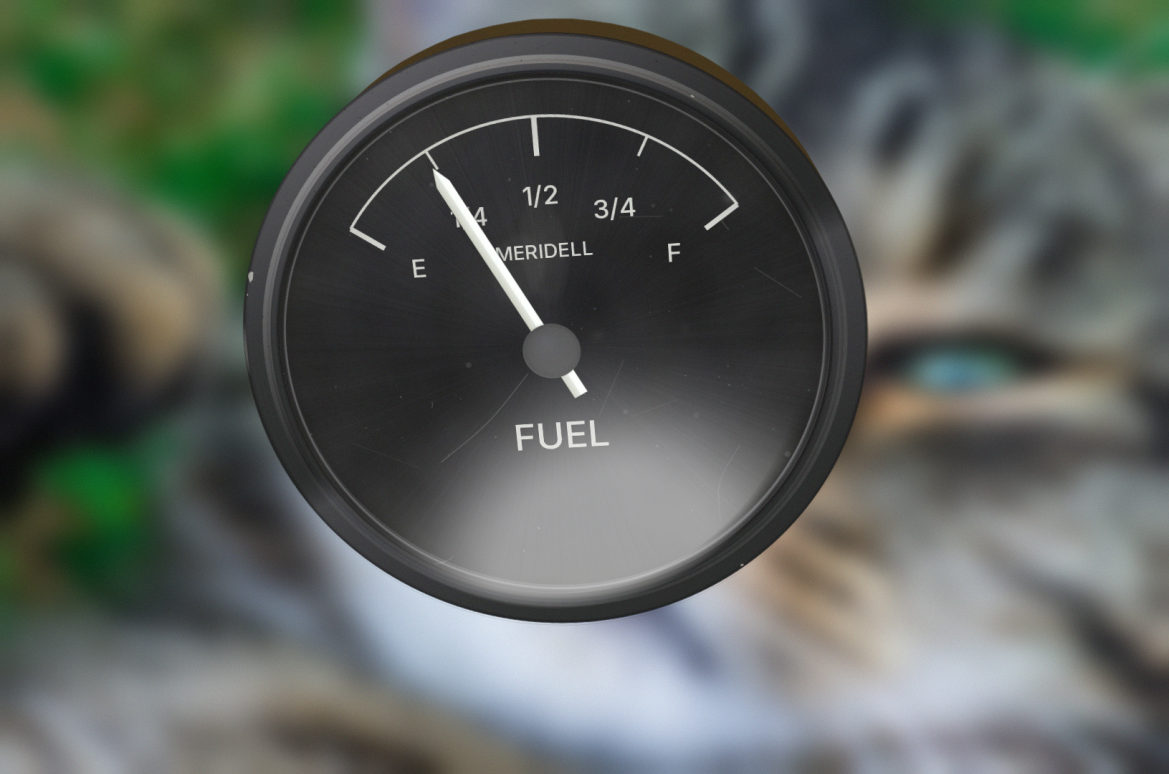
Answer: 0.25
